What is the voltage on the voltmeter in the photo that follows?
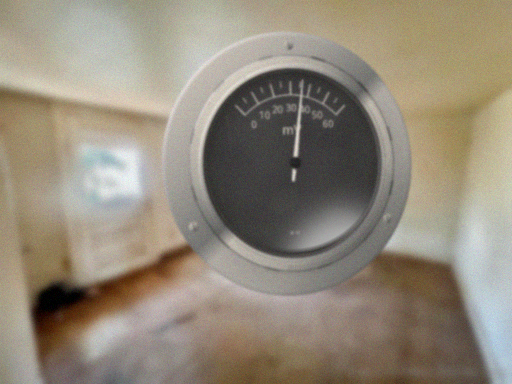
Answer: 35 mV
